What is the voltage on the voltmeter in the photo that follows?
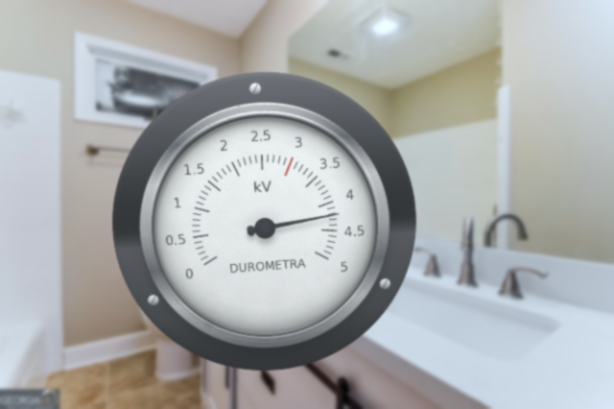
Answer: 4.2 kV
